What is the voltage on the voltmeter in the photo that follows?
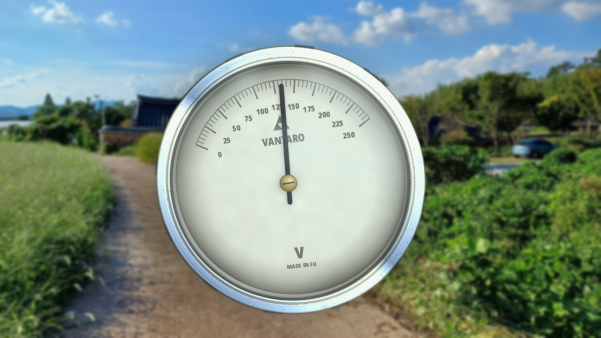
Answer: 135 V
